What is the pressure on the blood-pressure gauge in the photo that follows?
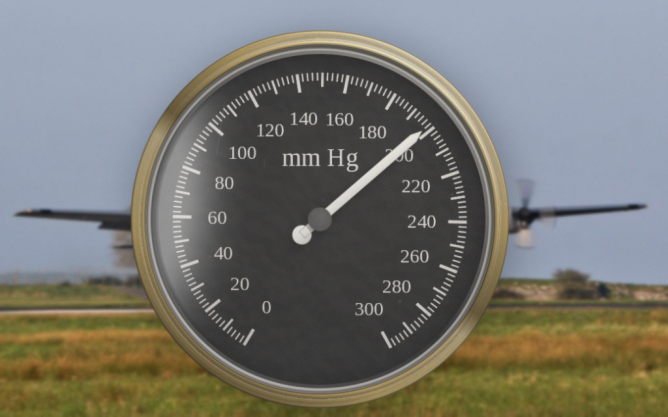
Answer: 198 mmHg
